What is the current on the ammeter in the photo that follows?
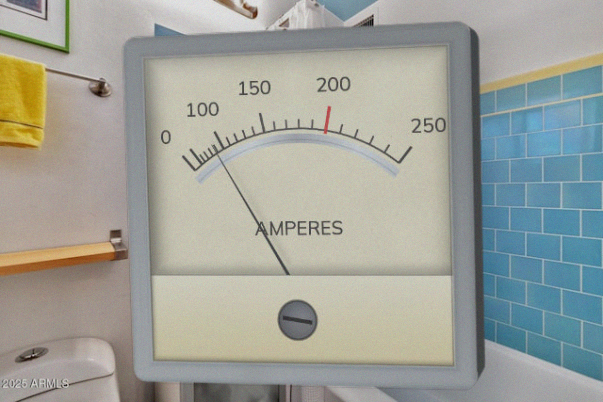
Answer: 90 A
